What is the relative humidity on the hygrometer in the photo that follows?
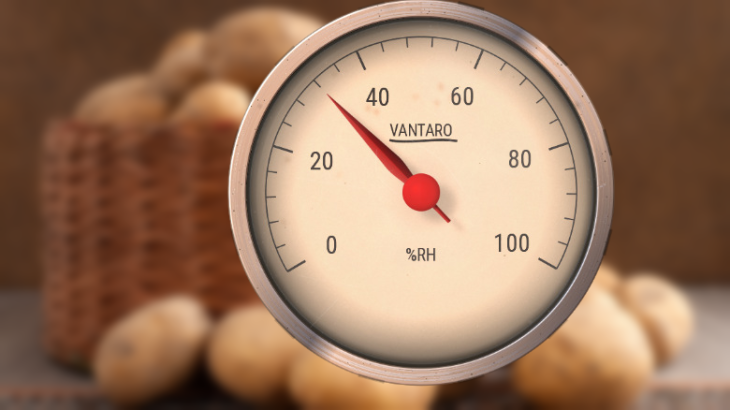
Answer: 32 %
